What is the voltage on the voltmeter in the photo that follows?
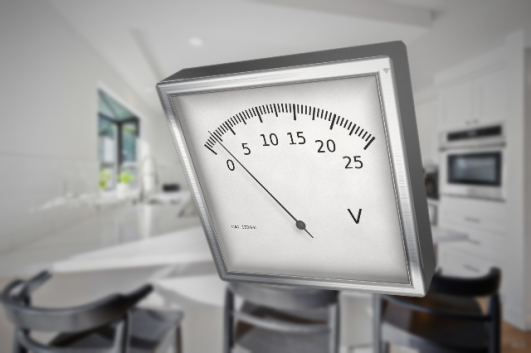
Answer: 2.5 V
